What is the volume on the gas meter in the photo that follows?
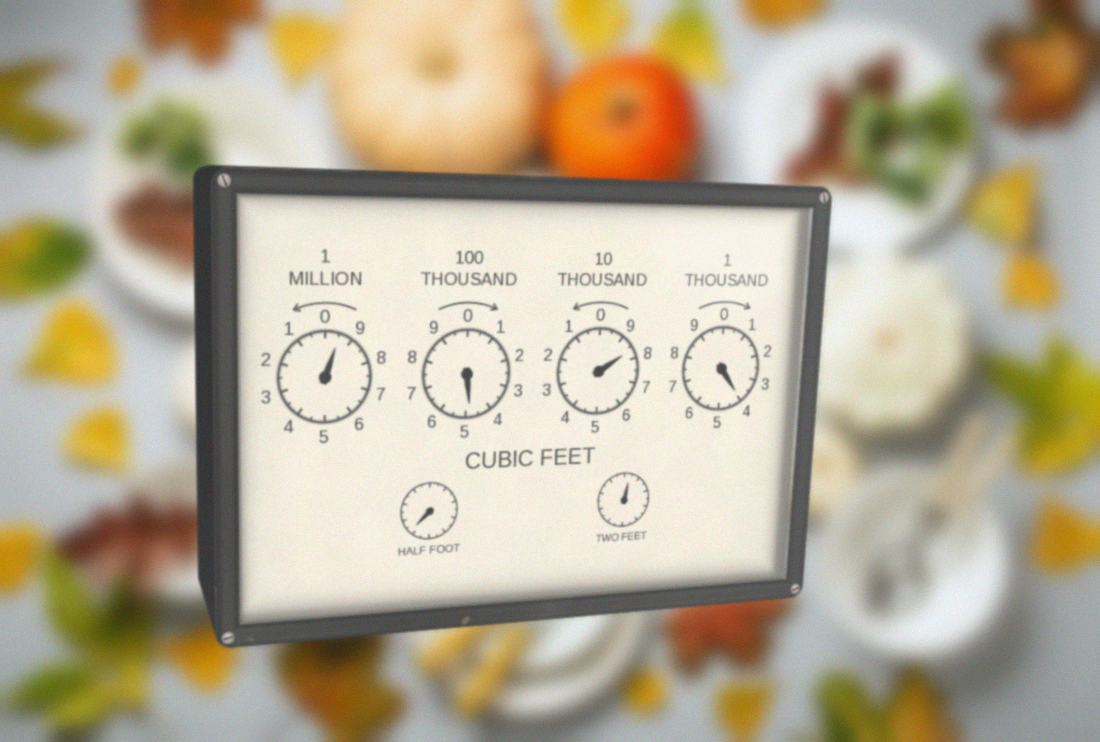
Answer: 948400 ft³
